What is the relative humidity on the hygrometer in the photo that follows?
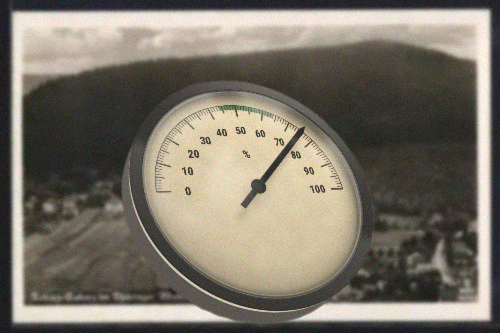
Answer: 75 %
